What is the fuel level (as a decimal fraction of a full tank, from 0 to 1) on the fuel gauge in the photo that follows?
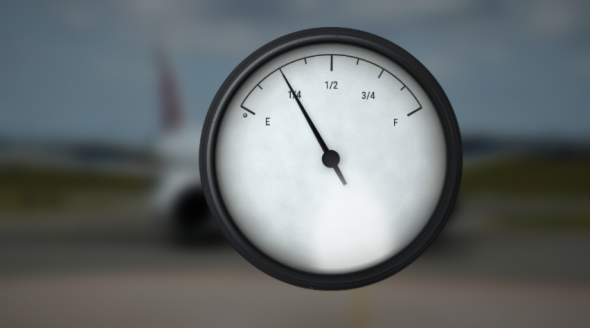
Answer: 0.25
